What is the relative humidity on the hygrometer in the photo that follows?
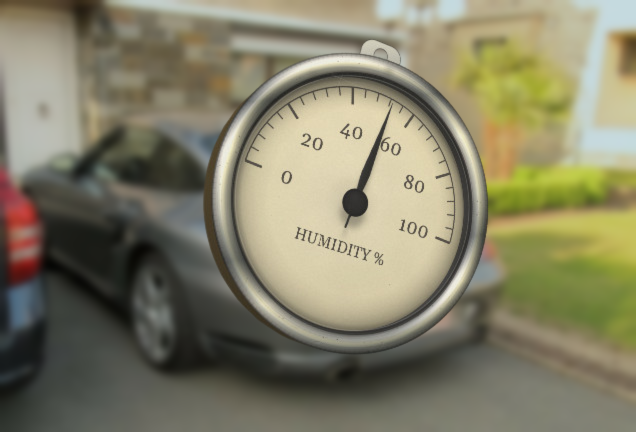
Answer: 52 %
